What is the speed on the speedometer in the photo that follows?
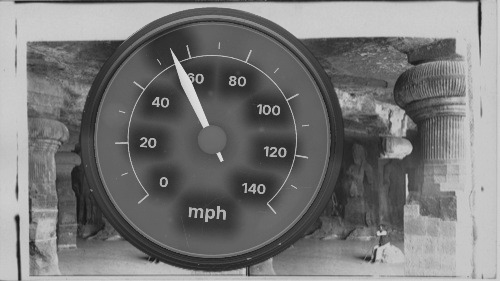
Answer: 55 mph
